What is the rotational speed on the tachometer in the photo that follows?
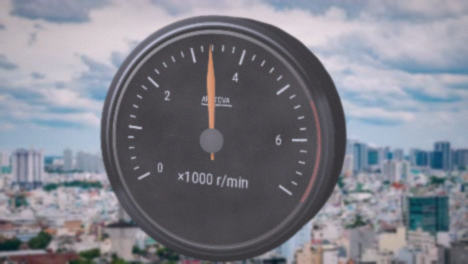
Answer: 3400 rpm
